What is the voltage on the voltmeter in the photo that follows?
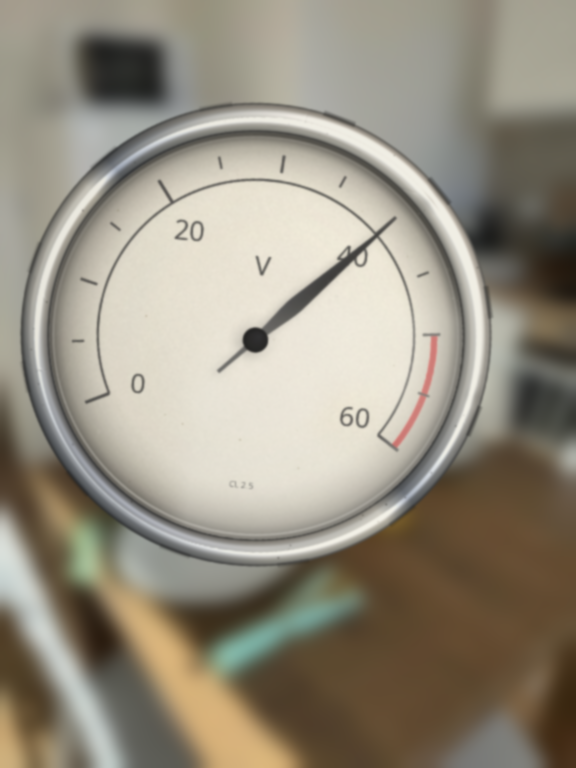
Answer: 40 V
